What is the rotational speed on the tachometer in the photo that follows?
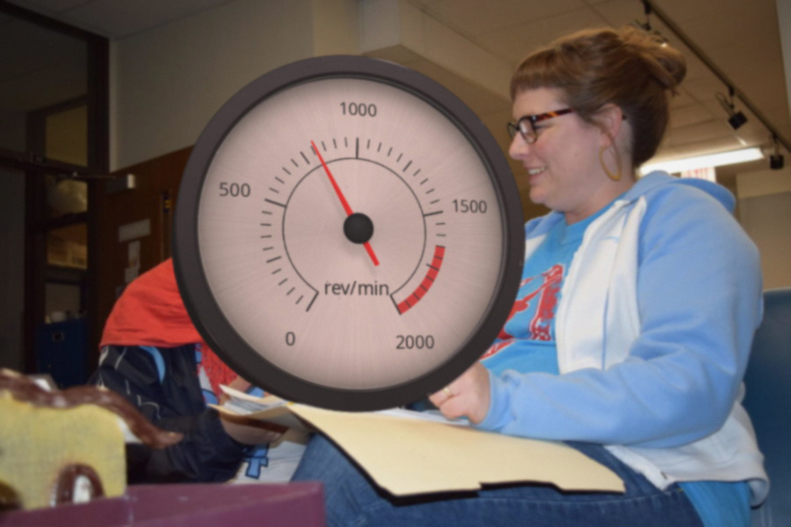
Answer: 800 rpm
